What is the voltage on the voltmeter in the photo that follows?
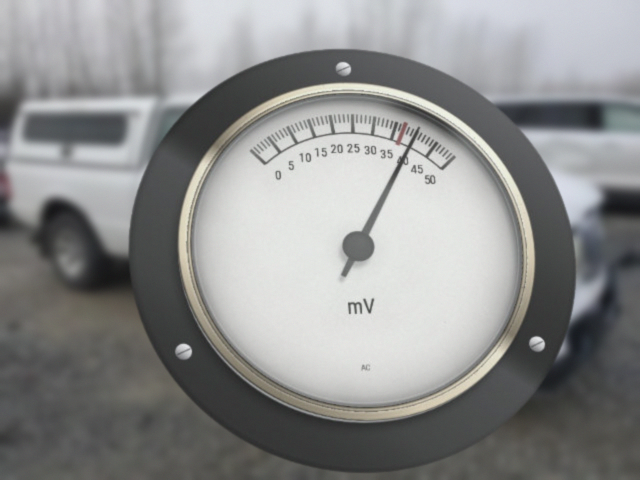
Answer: 40 mV
